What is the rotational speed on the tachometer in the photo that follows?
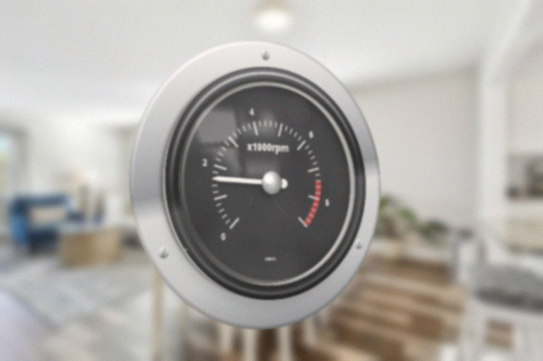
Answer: 1600 rpm
